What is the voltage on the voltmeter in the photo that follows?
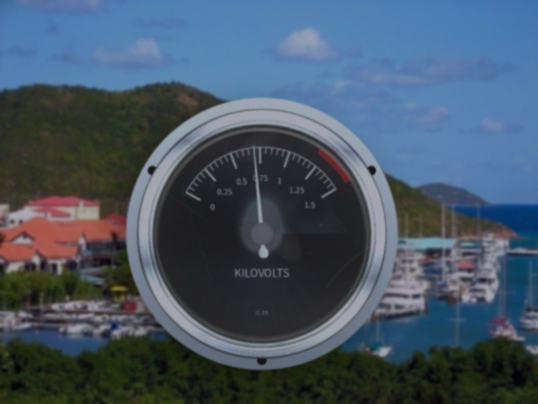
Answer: 0.7 kV
